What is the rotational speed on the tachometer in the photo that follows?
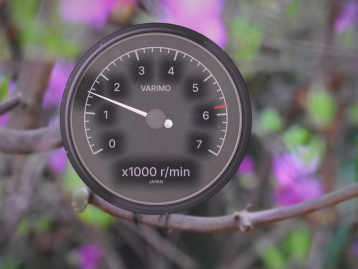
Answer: 1500 rpm
